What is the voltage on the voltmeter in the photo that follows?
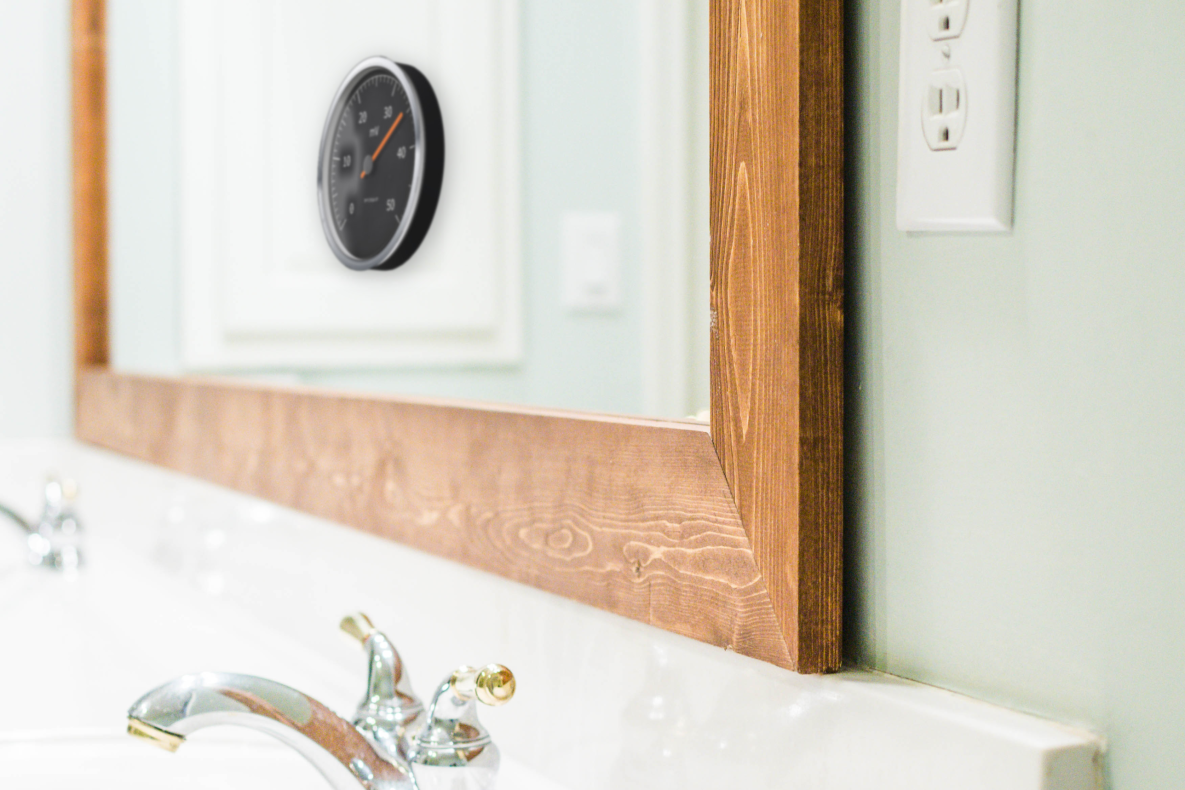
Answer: 35 mV
